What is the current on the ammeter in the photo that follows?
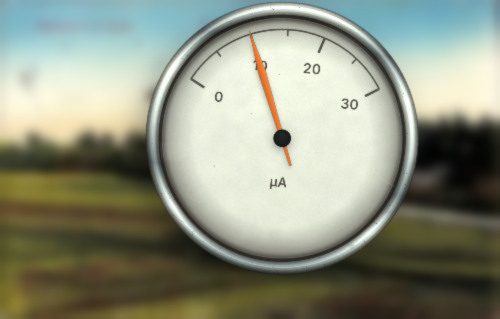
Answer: 10 µA
